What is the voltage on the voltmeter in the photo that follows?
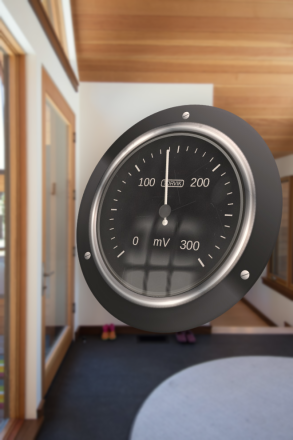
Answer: 140 mV
